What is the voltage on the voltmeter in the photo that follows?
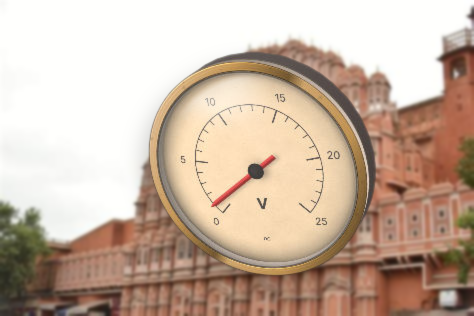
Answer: 1 V
